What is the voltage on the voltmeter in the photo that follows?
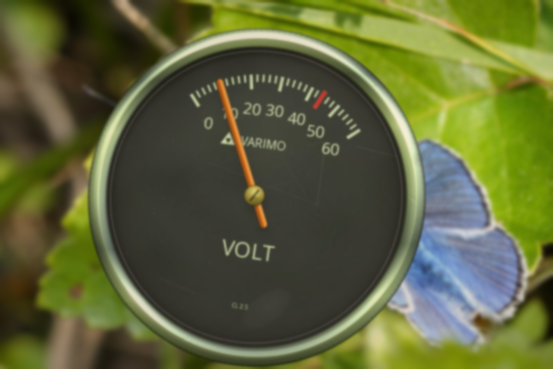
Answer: 10 V
